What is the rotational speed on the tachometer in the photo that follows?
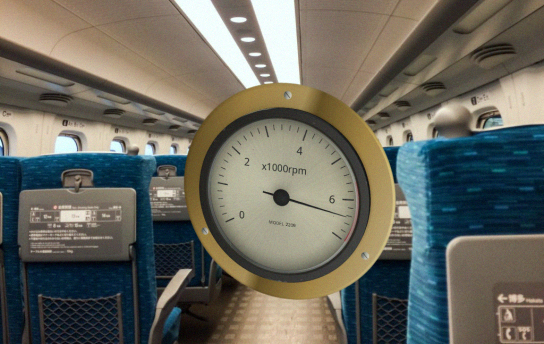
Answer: 6400 rpm
